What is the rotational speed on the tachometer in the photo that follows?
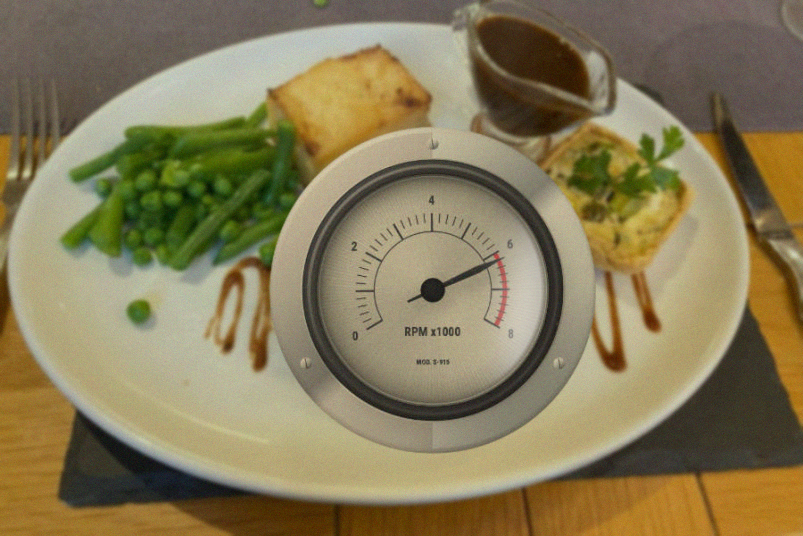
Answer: 6200 rpm
